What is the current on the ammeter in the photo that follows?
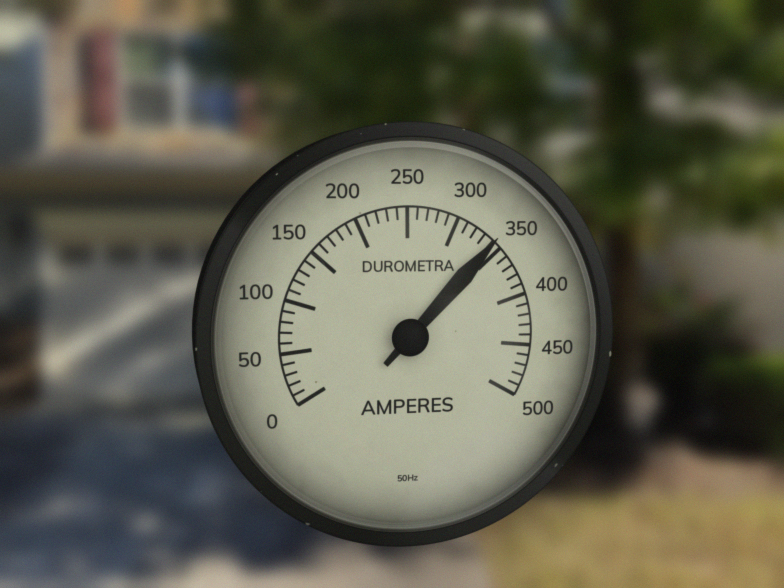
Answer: 340 A
